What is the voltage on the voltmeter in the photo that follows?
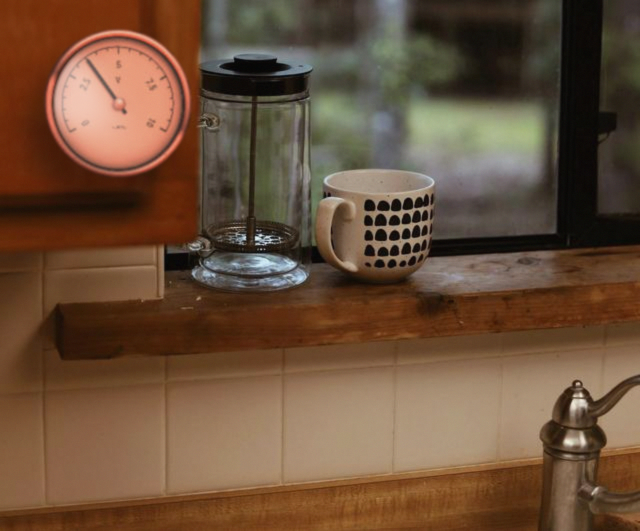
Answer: 3.5 V
